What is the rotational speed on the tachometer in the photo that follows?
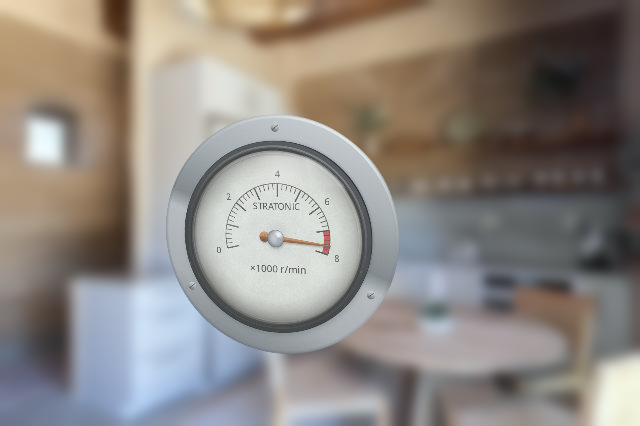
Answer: 7600 rpm
